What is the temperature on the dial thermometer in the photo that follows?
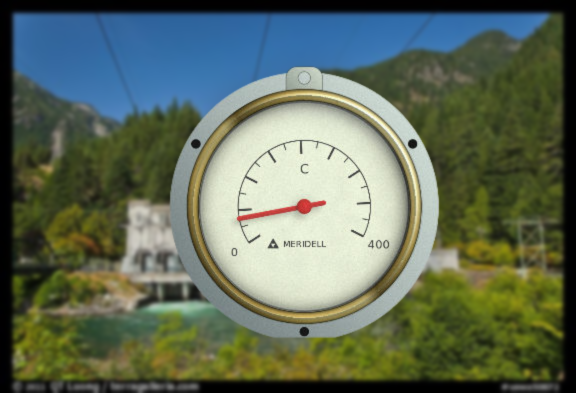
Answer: 37.5 °C
